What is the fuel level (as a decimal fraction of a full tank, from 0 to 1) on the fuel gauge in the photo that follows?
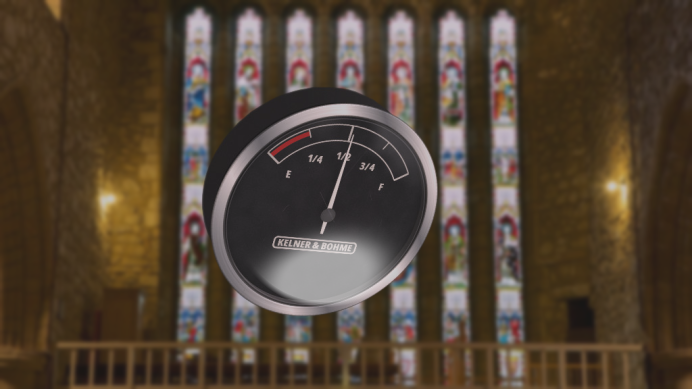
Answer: 0.5
